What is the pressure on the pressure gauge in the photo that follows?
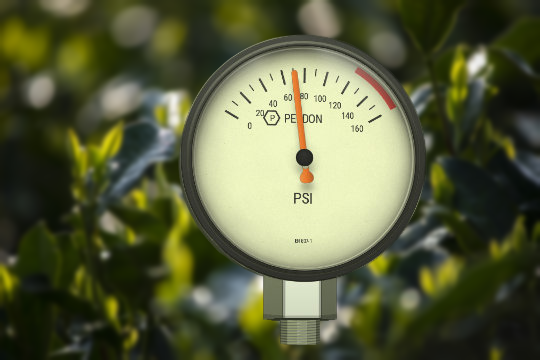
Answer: 70 psi
